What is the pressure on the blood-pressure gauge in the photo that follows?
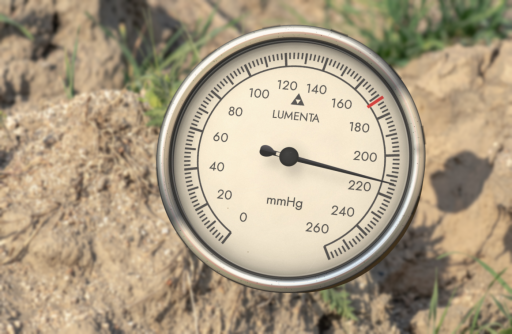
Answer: 214 mmHg
